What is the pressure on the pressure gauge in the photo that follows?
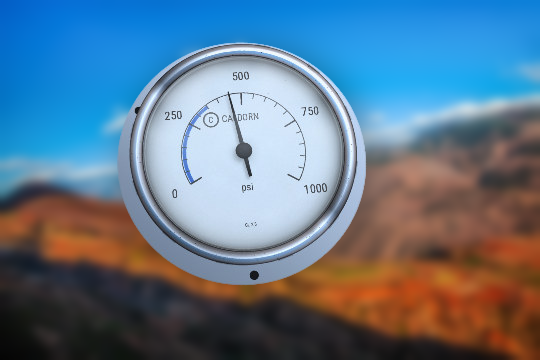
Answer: 450 psi
